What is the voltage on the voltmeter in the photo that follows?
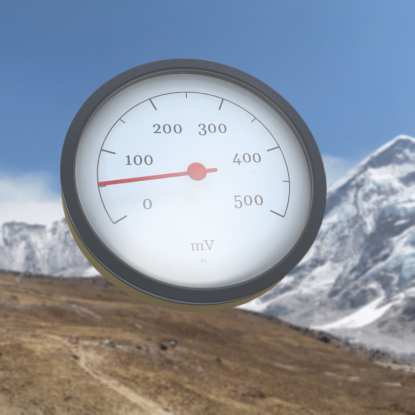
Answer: 50 mV
